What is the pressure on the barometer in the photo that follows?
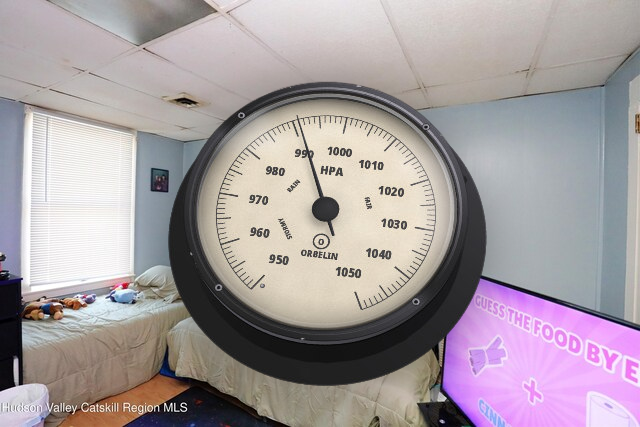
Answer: 991 hPa
